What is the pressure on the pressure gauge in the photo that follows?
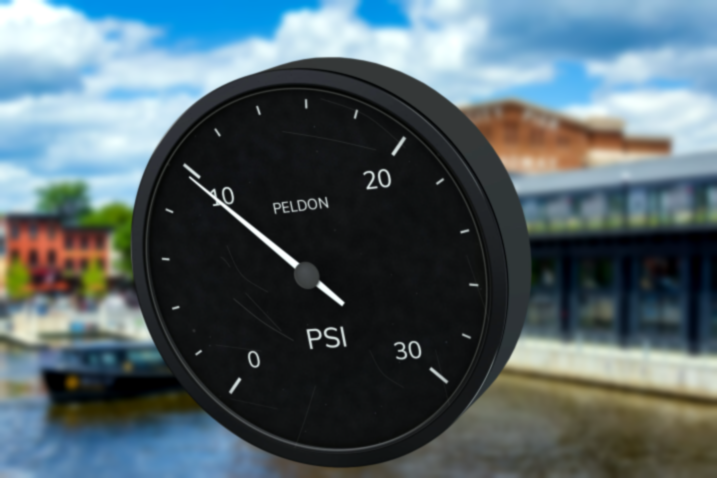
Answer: 10 psi
